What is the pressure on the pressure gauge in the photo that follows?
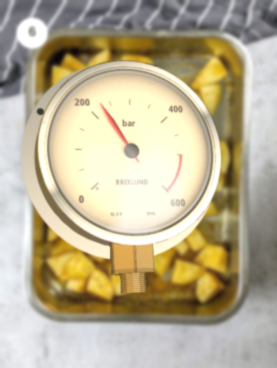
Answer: 225 bar
